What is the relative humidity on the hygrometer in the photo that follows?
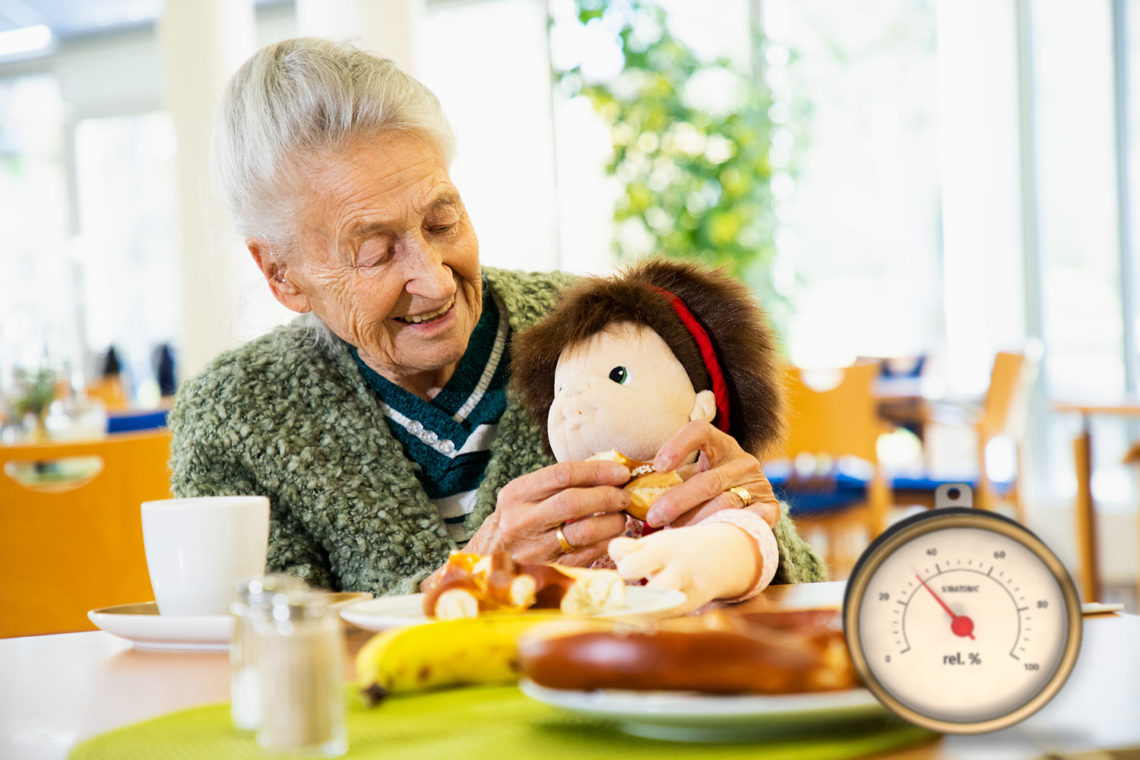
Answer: 32 %
